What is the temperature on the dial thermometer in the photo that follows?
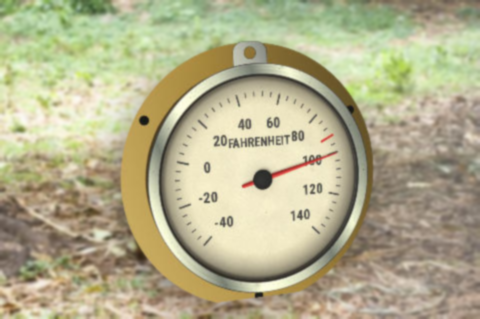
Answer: 100 °F
